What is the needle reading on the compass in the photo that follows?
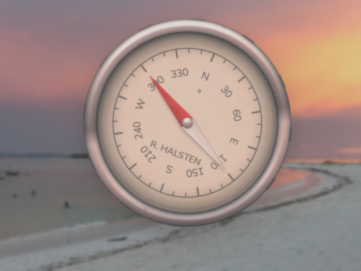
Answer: 300 °
